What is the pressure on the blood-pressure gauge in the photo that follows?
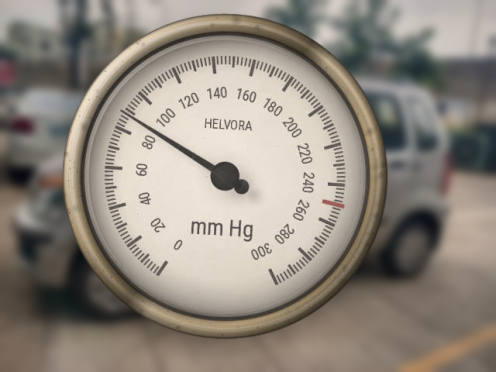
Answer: 88 mmHg
